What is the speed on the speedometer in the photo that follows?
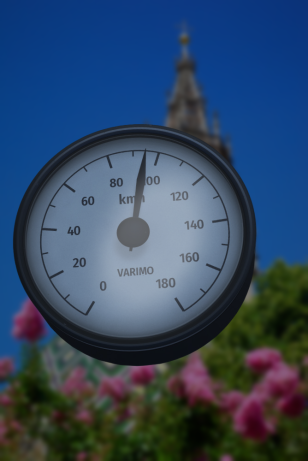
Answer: 95 km/h
